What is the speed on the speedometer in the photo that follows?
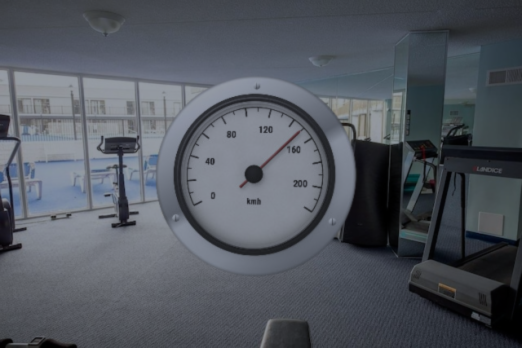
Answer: 150 km/h
